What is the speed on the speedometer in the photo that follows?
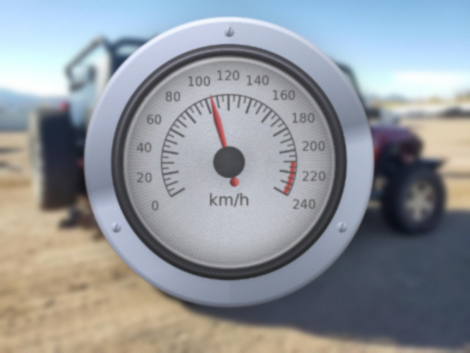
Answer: 105 km/h
